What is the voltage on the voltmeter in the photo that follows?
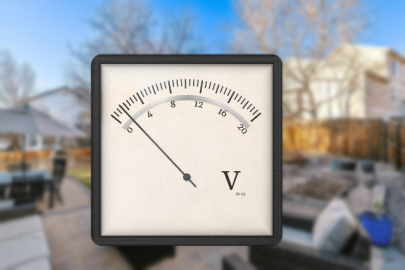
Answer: 1.5 V
